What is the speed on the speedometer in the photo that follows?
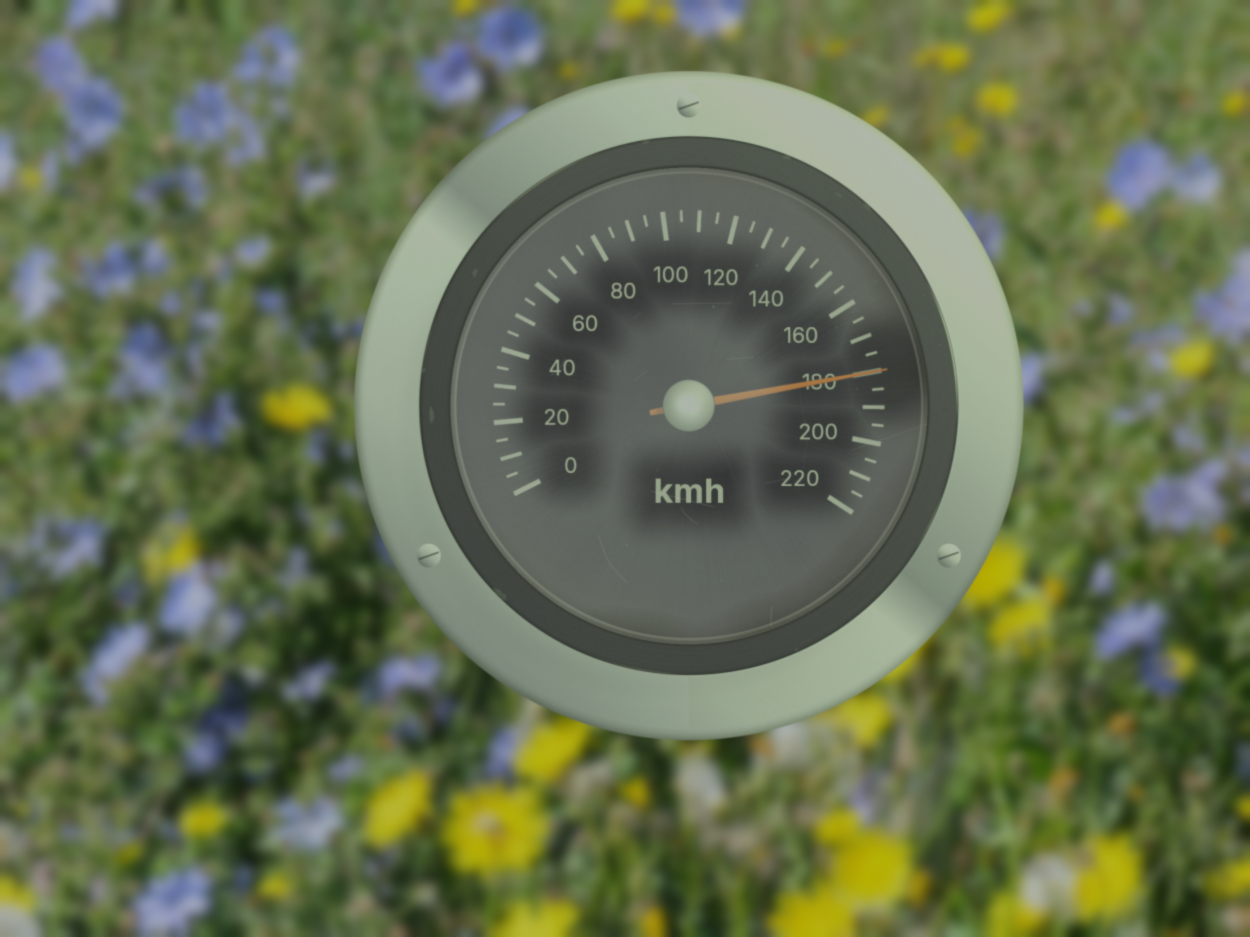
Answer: 180 km/h
